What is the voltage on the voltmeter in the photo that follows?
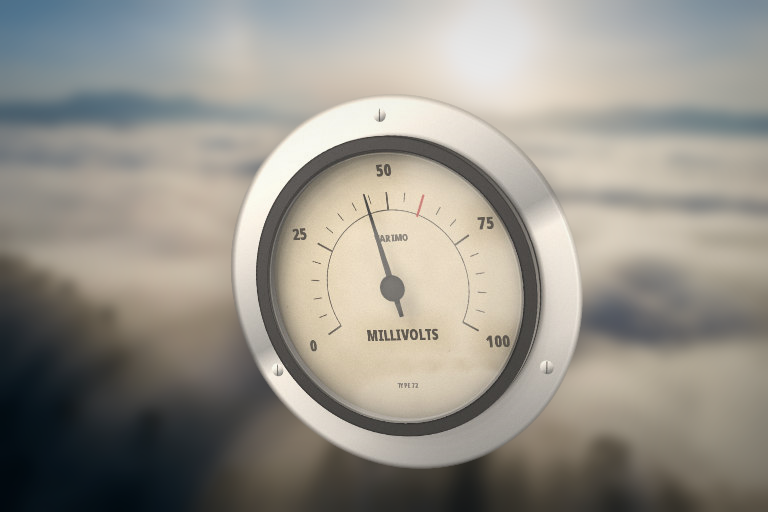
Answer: 45 mV
